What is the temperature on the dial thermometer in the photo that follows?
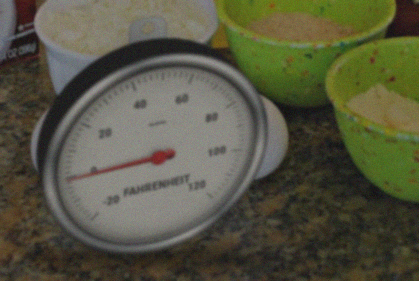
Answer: 0 °F
